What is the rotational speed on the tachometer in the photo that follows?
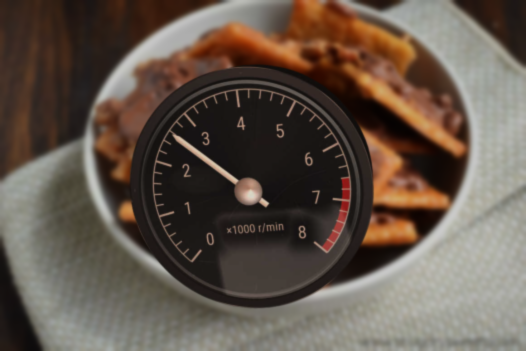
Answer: 2600 rpm
